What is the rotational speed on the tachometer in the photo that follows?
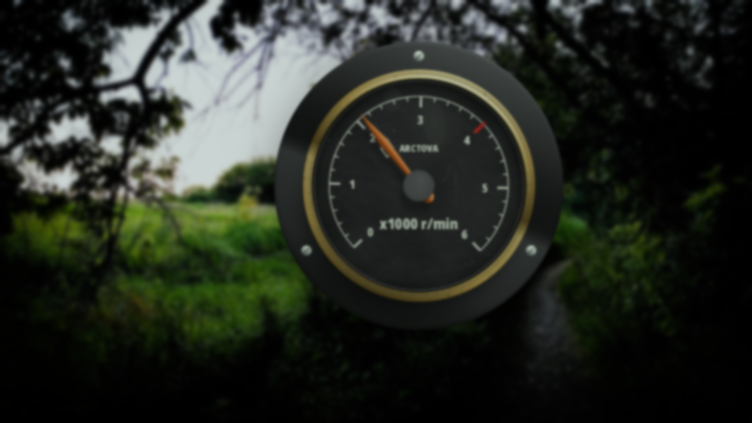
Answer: 2100 rpm
